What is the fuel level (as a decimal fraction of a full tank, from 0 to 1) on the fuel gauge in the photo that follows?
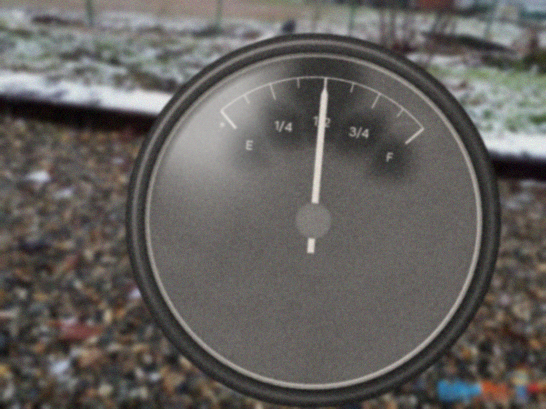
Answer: 0.5
